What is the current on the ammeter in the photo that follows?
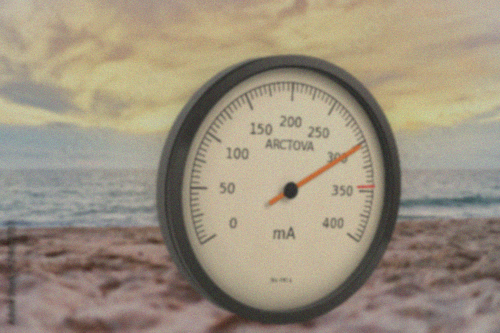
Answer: 300 mA
